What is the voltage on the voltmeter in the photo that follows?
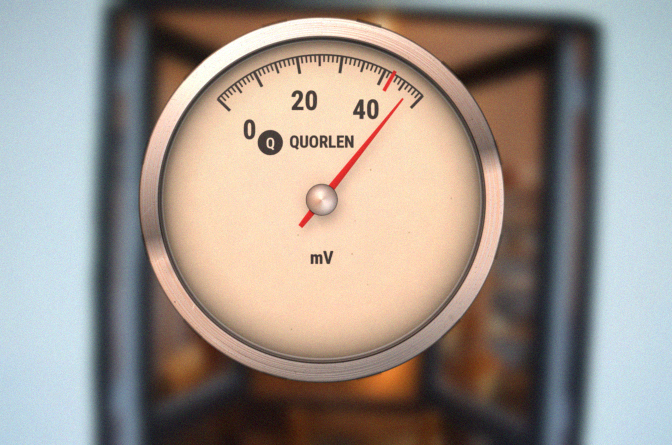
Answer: 47 mV
